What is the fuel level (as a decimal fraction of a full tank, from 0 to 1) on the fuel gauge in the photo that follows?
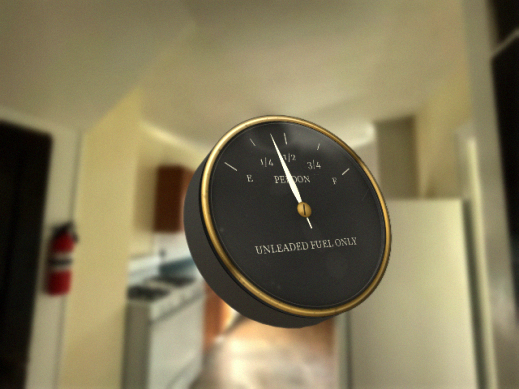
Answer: 0.375
